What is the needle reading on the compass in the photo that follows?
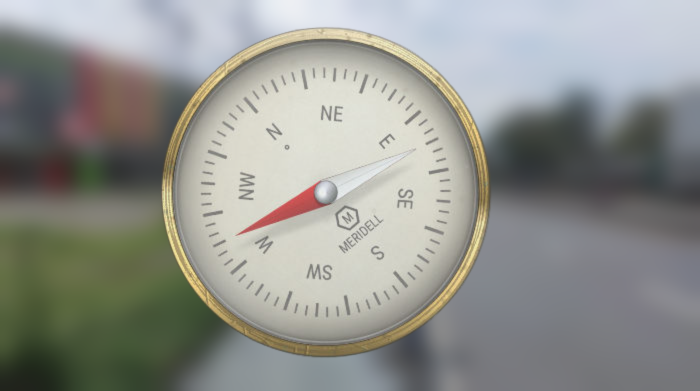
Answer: 285 °
